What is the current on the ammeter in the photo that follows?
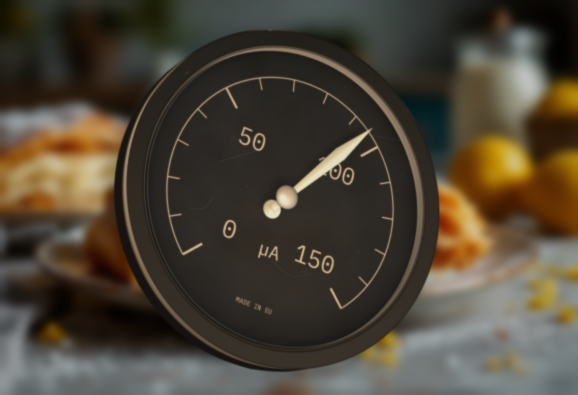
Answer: 95 µA
